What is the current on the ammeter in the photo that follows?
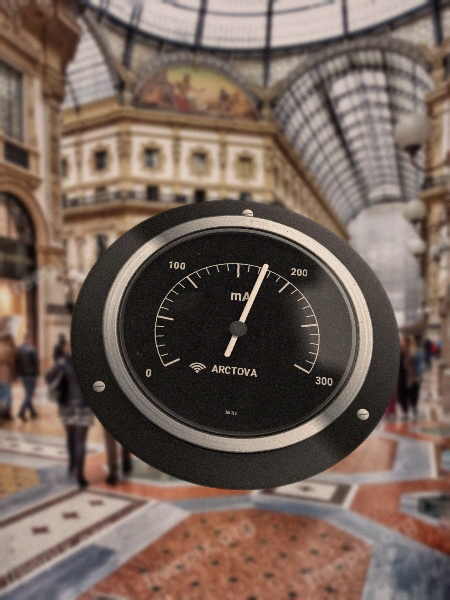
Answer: 175 mA
